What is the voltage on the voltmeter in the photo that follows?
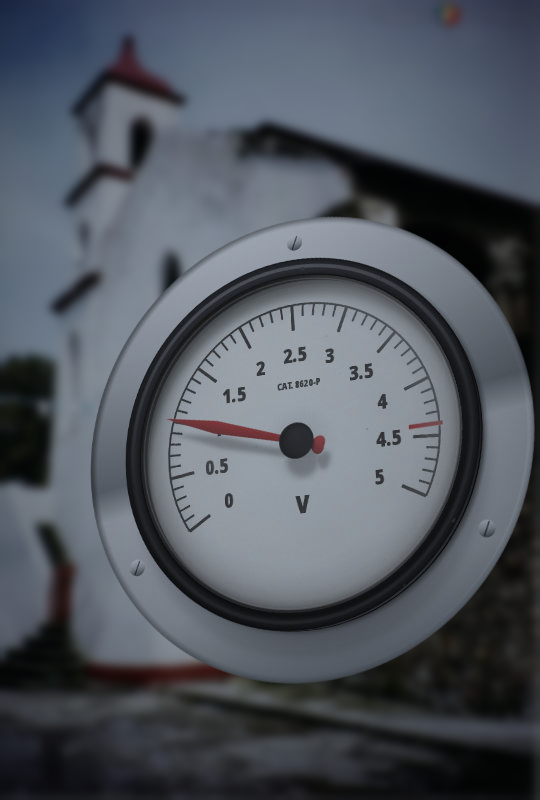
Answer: 1 V
